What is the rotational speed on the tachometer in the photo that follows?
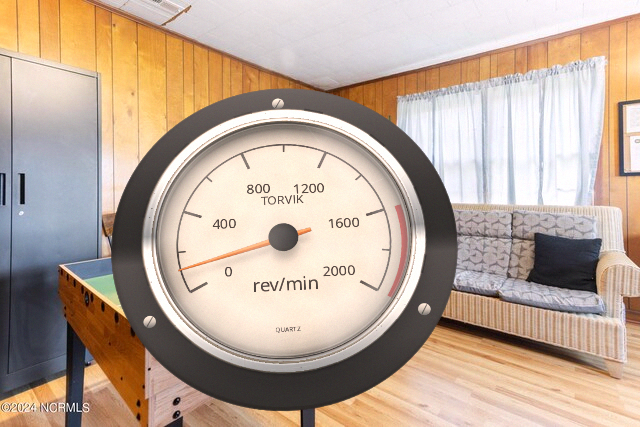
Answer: 100 rpm
